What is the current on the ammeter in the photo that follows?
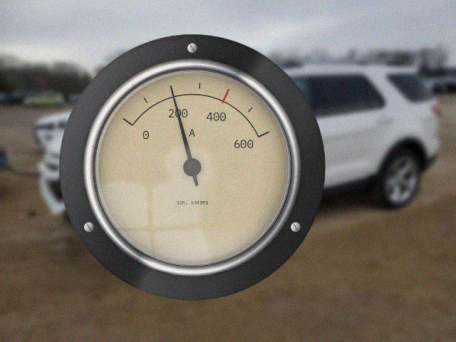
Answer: 200 A
